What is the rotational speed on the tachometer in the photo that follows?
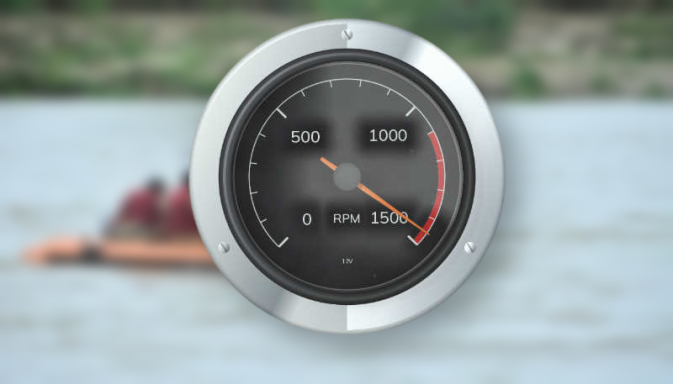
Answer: 1450 rpm
